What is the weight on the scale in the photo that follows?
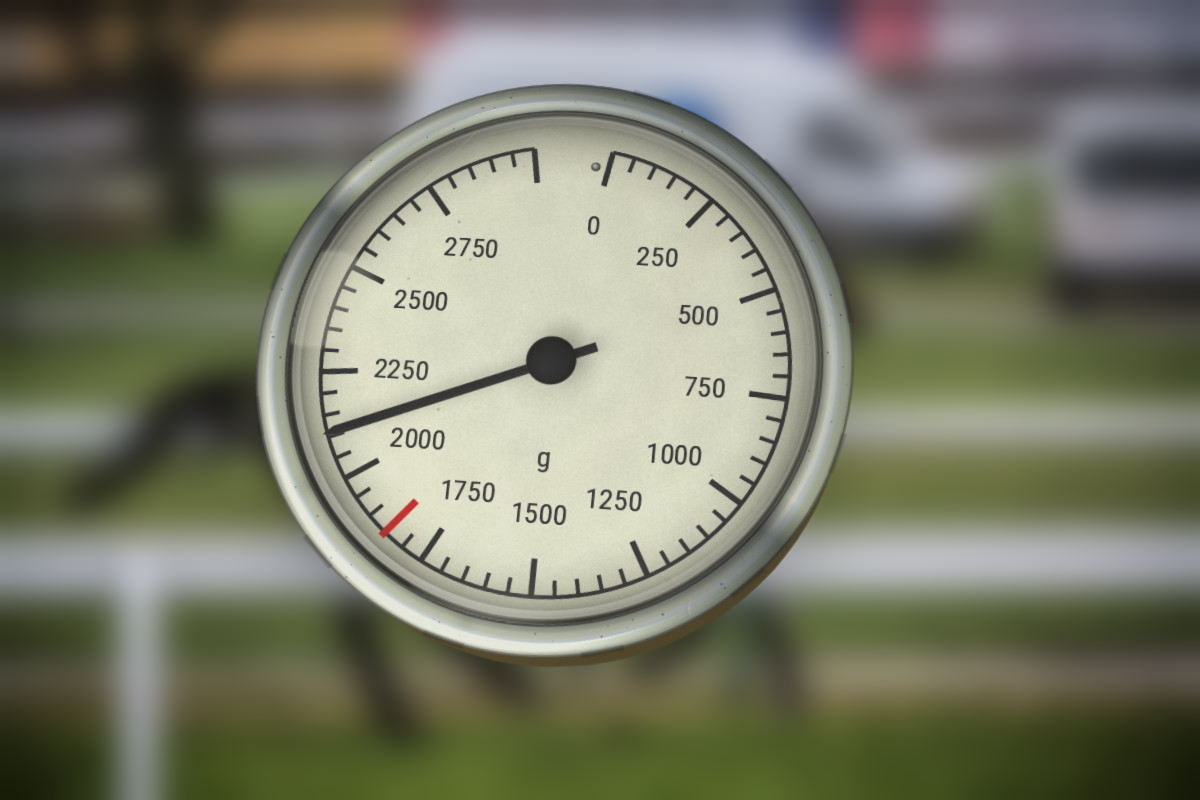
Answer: 2100 g
